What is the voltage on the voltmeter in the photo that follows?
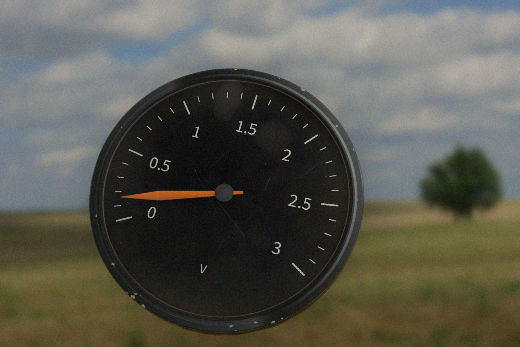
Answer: 0.15 V
